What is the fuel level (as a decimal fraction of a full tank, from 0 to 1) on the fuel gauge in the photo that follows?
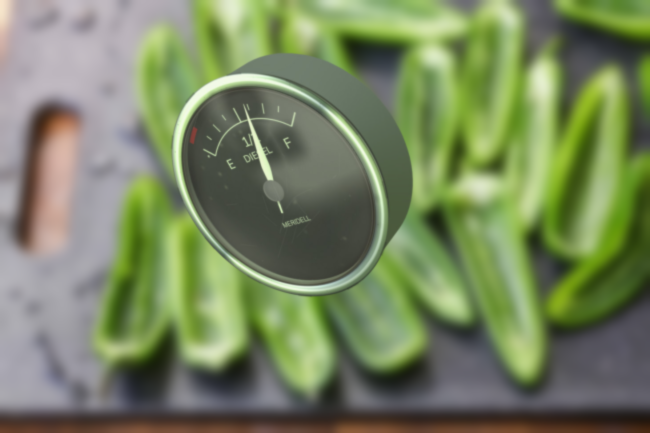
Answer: 0.625
